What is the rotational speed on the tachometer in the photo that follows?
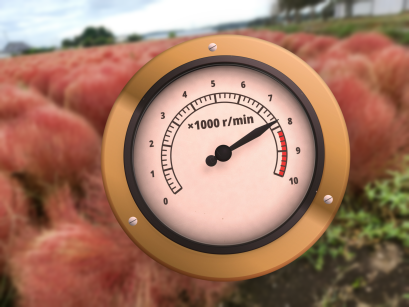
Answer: 7800 rpm
